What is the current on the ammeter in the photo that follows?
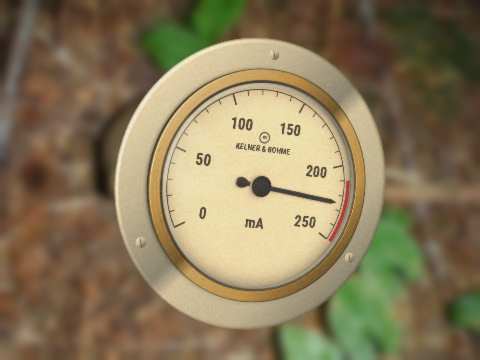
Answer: 225 mA
